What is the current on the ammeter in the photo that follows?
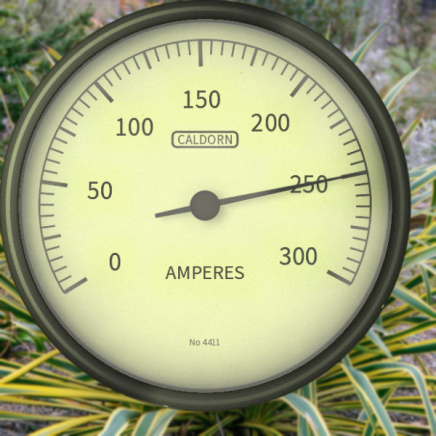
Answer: 250 A
